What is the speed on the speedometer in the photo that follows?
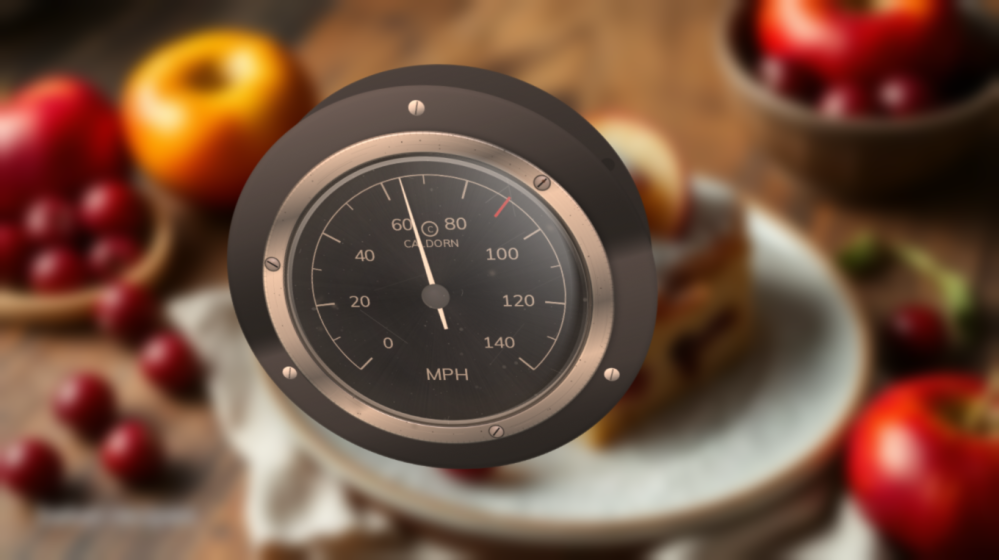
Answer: 65 mph
